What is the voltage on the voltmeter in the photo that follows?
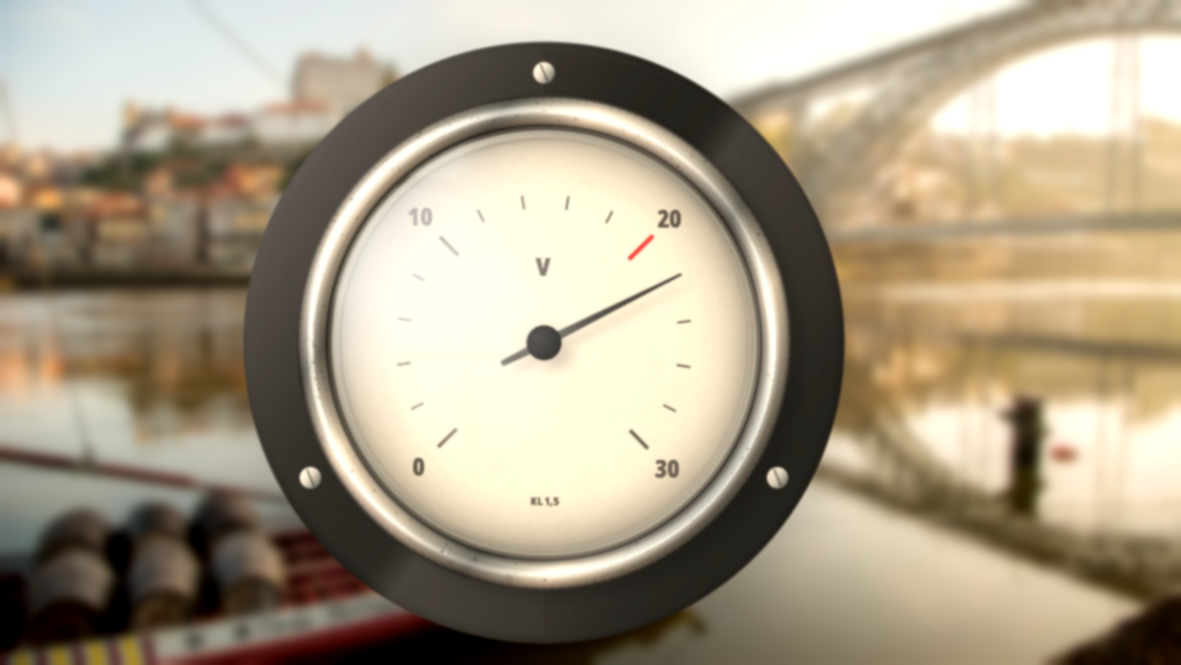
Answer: 22 V
